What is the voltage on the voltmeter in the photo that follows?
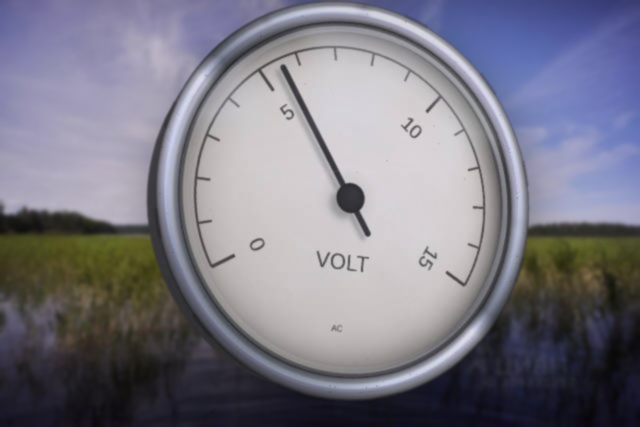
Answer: 5.5 V
